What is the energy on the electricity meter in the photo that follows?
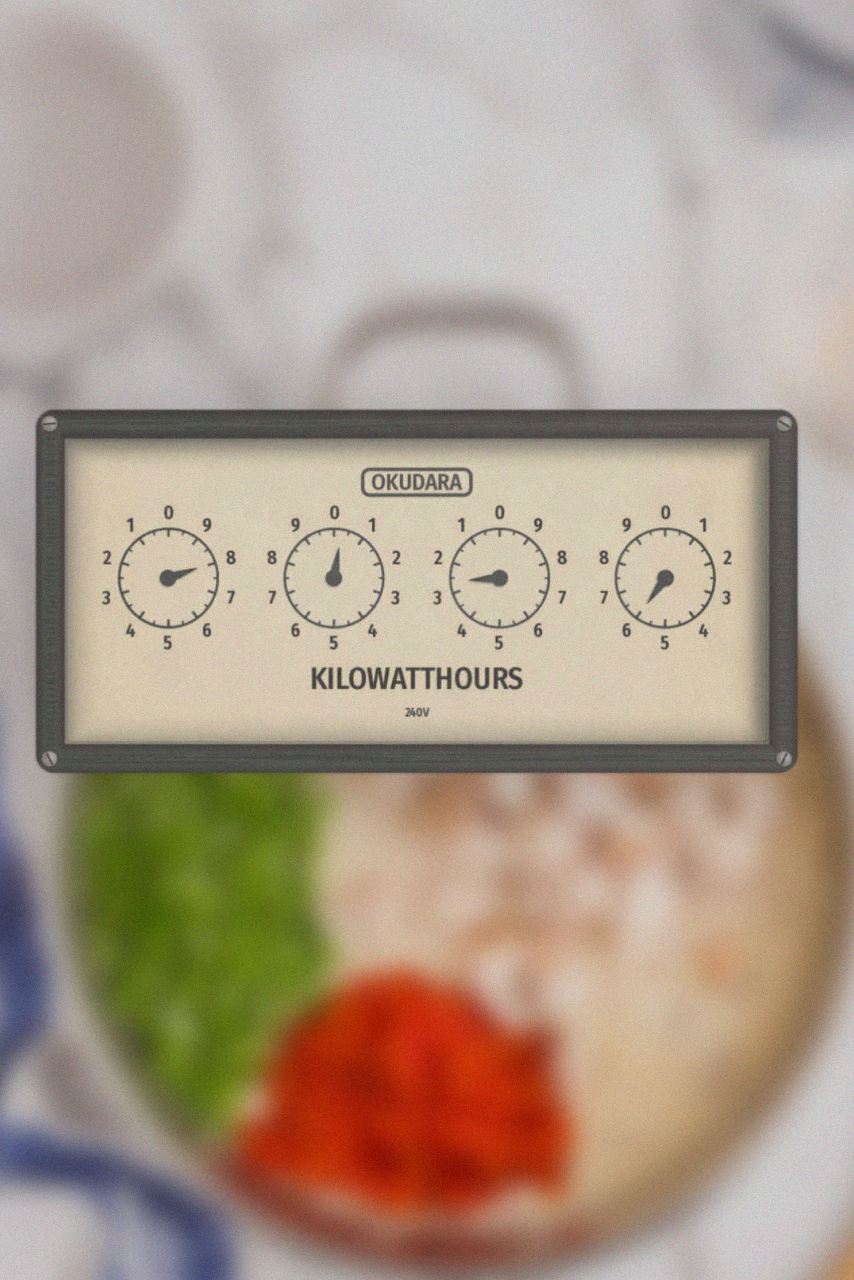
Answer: 8026 kWh
